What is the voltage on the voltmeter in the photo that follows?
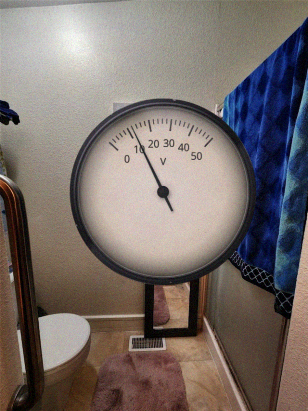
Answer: 12 V
